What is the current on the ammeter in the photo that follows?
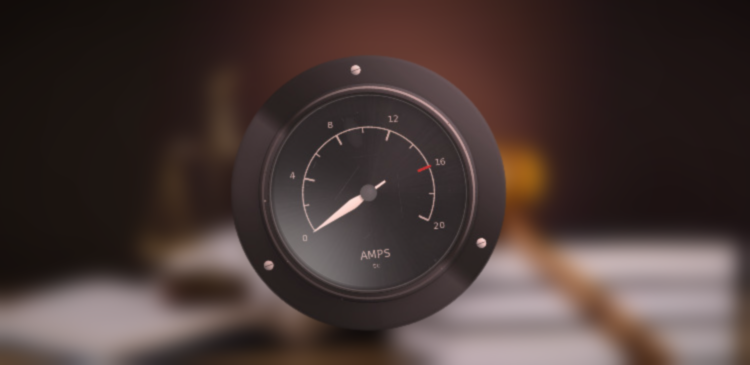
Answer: 0 A
